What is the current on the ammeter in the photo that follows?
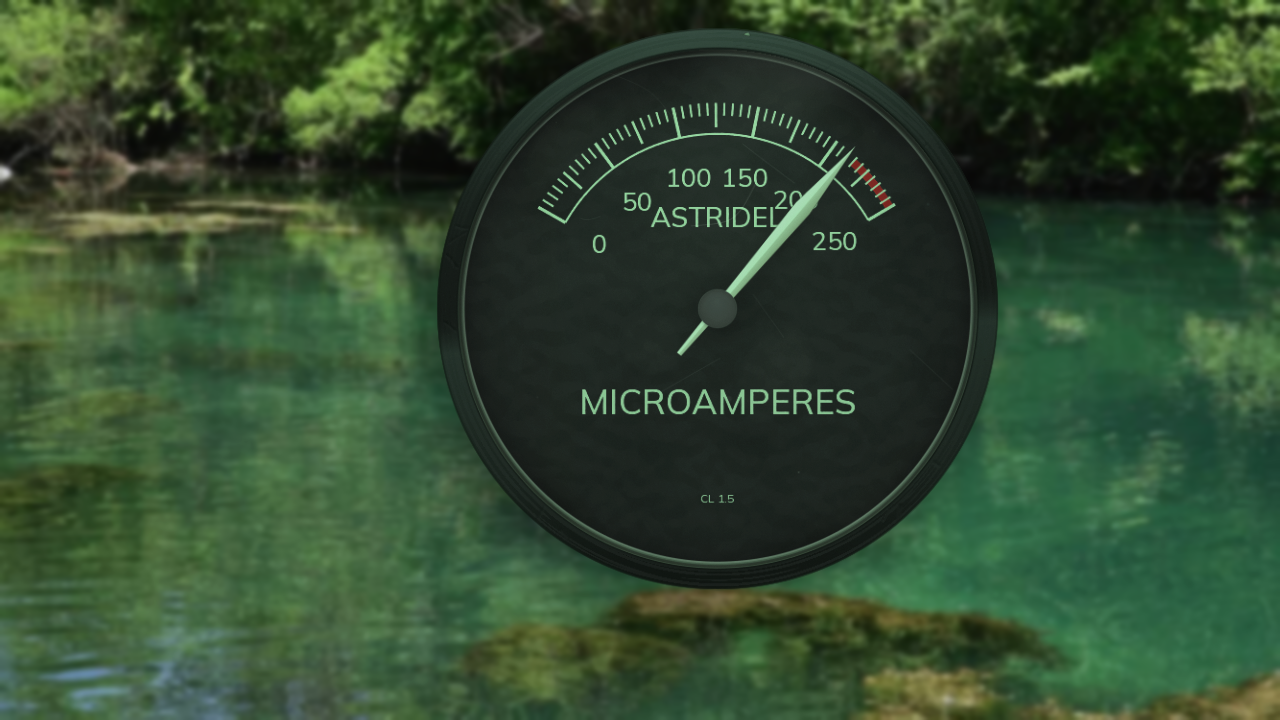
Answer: 210 µA
